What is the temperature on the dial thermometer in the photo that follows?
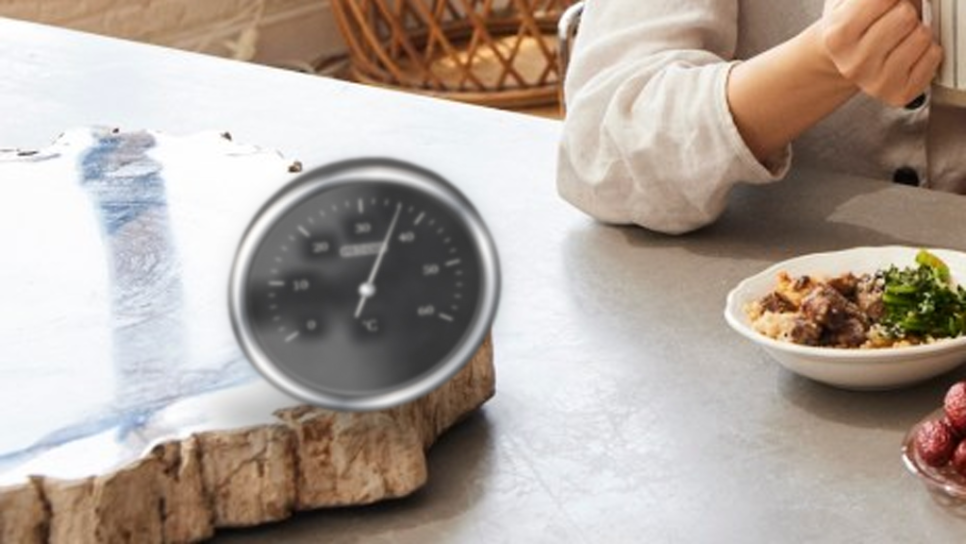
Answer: 36 °C
